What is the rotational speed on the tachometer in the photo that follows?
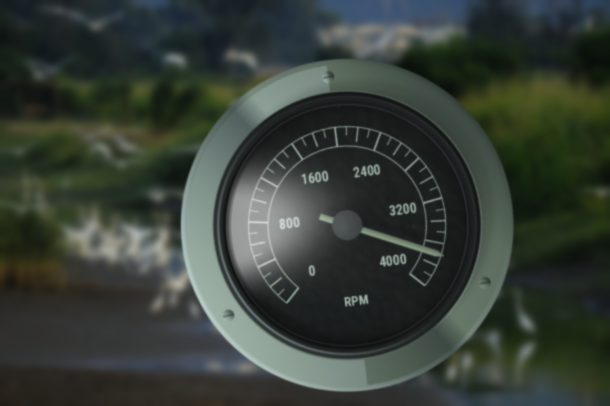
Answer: 3700 rpm
